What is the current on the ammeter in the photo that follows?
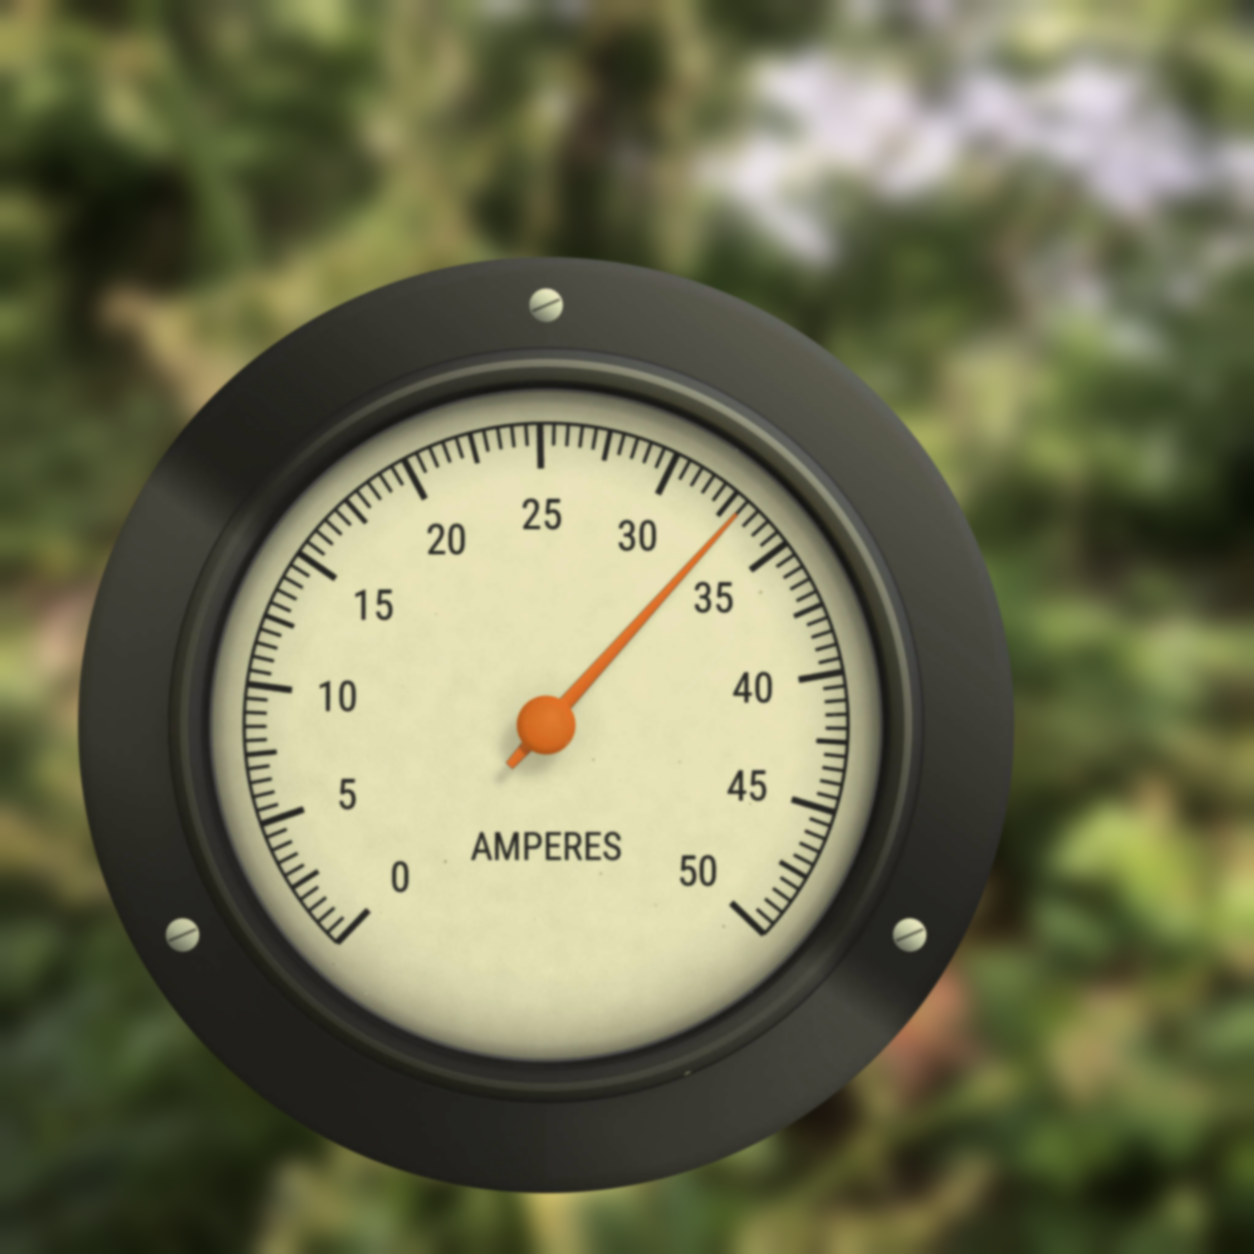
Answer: 33 A
